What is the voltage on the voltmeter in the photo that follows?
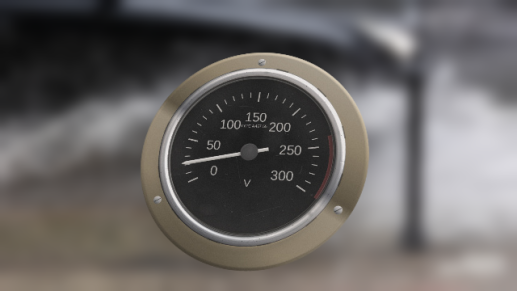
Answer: 20 V
